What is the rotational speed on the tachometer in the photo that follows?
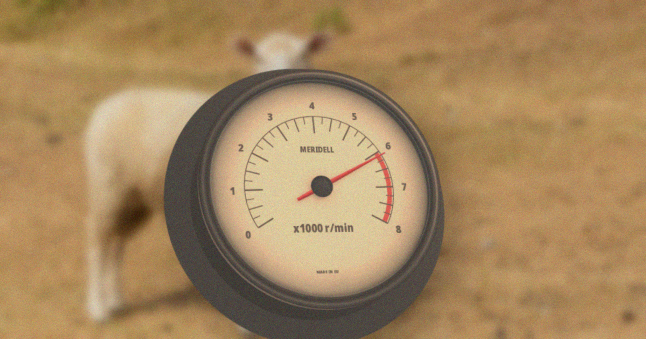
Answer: 6125 rpm
